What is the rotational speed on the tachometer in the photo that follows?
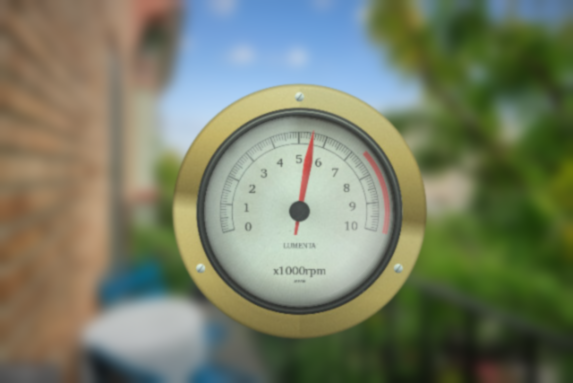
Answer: 5500 rpm
